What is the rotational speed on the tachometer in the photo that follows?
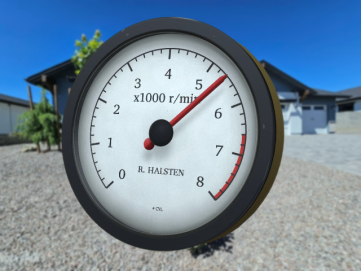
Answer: 5400 rpm
